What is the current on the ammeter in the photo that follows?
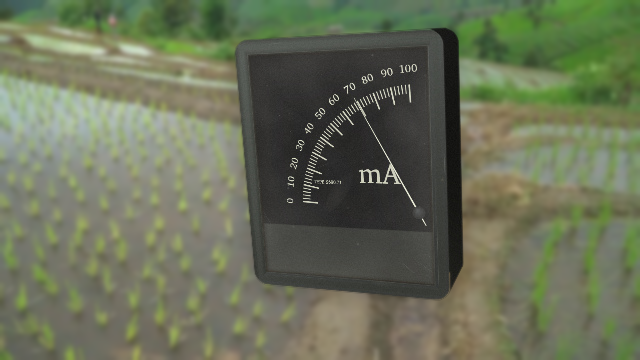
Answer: 70 mA
